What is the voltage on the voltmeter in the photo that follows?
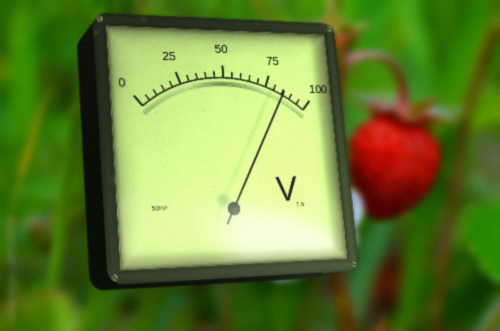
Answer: 85 V
